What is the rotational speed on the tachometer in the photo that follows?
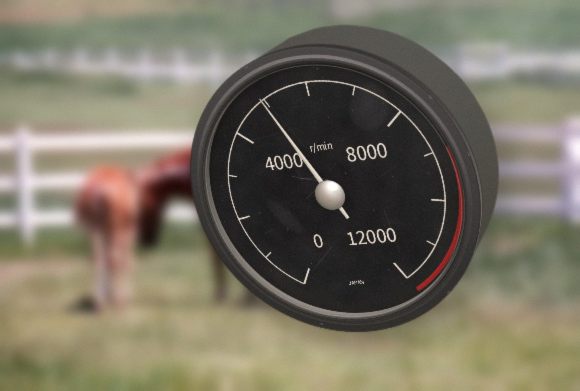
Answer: 5000 rpm
